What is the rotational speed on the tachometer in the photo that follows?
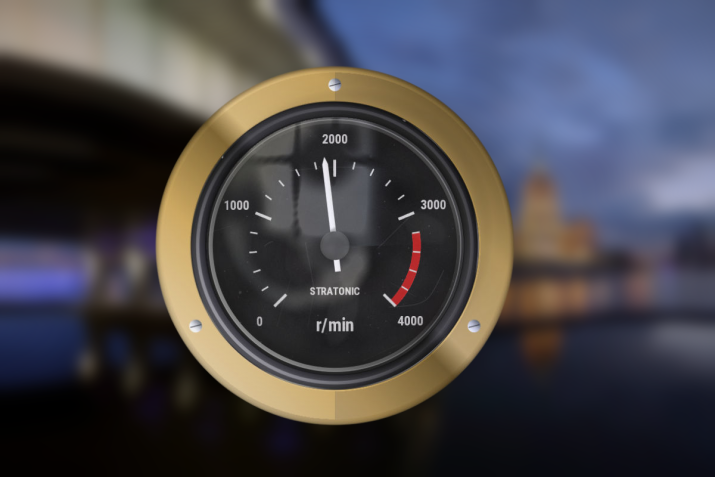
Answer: 1900 rpm
